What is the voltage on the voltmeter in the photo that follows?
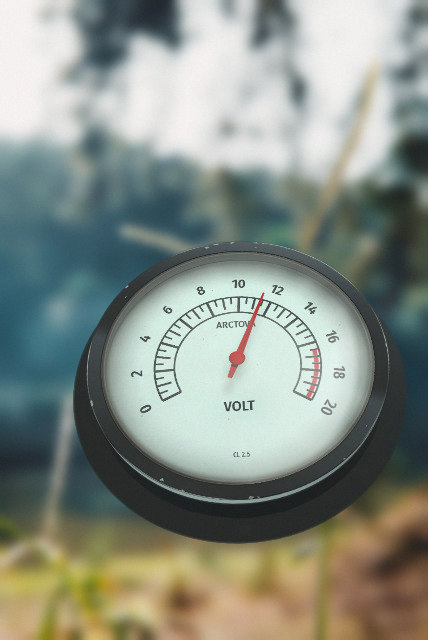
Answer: 11.5 V
